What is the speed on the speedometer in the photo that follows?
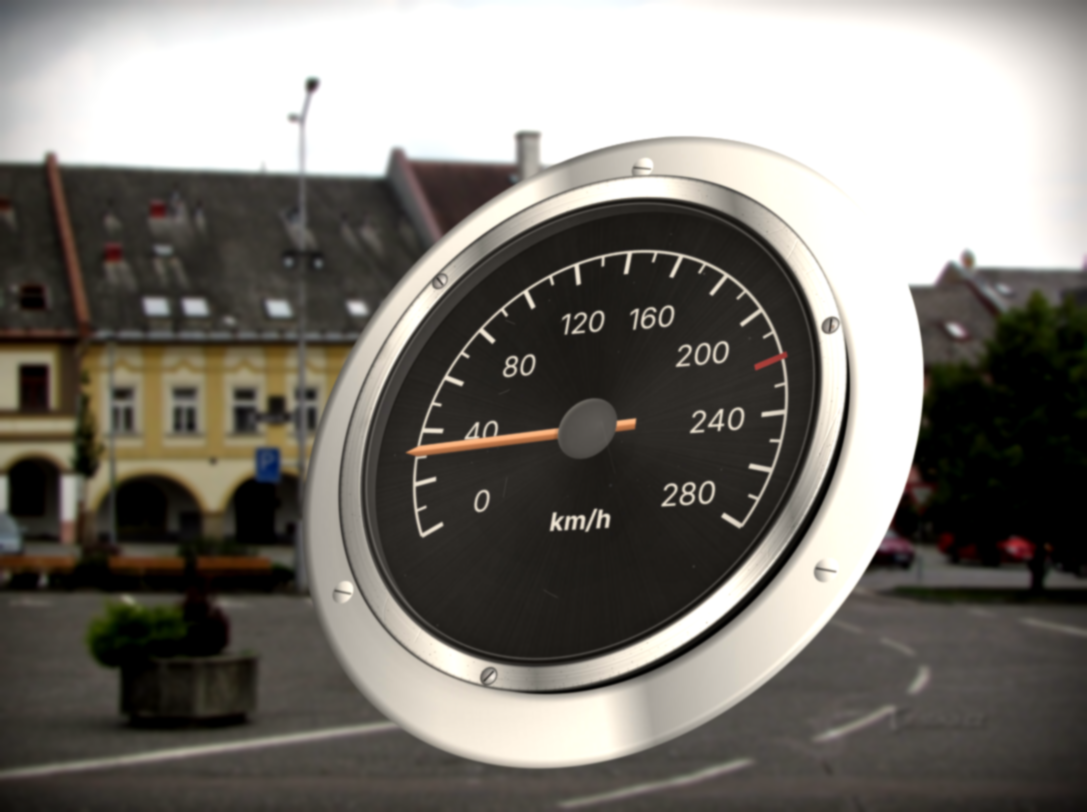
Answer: 30 km/h
